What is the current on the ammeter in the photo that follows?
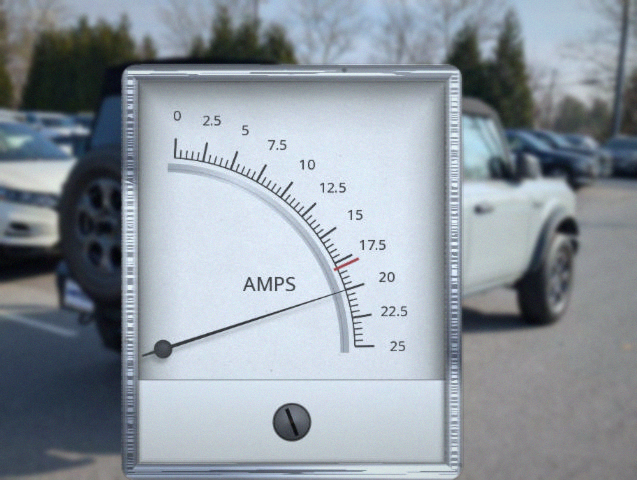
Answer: 20 A
